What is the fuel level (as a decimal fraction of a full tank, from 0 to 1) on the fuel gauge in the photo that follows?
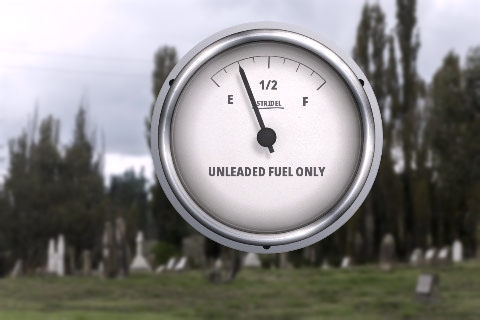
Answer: 0.25
